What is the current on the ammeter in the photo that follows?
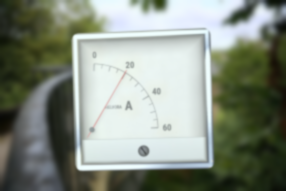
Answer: 20 A
